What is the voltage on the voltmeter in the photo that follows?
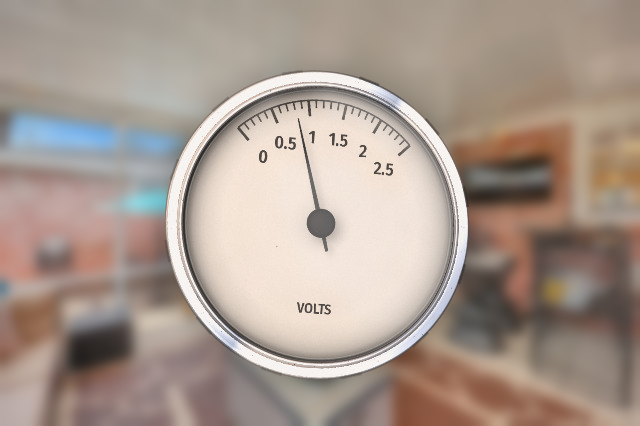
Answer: 0.8 V
